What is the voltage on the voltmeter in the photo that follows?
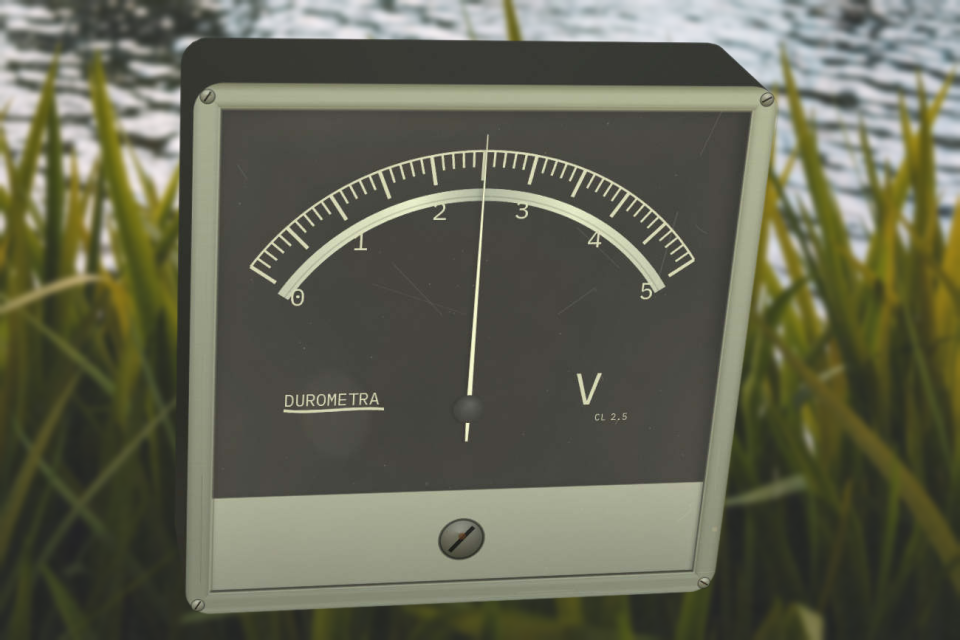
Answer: 2.5 V
